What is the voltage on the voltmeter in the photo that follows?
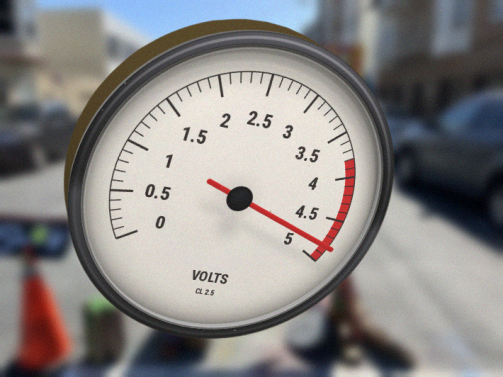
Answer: 4.8 V
